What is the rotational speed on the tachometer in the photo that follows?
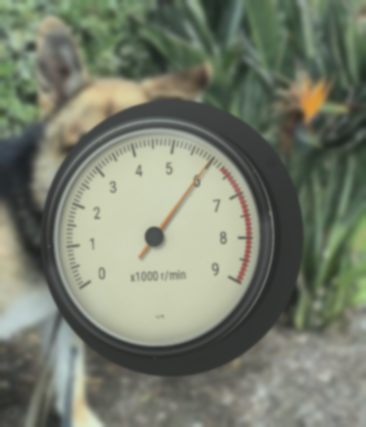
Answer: 6000 rpm
